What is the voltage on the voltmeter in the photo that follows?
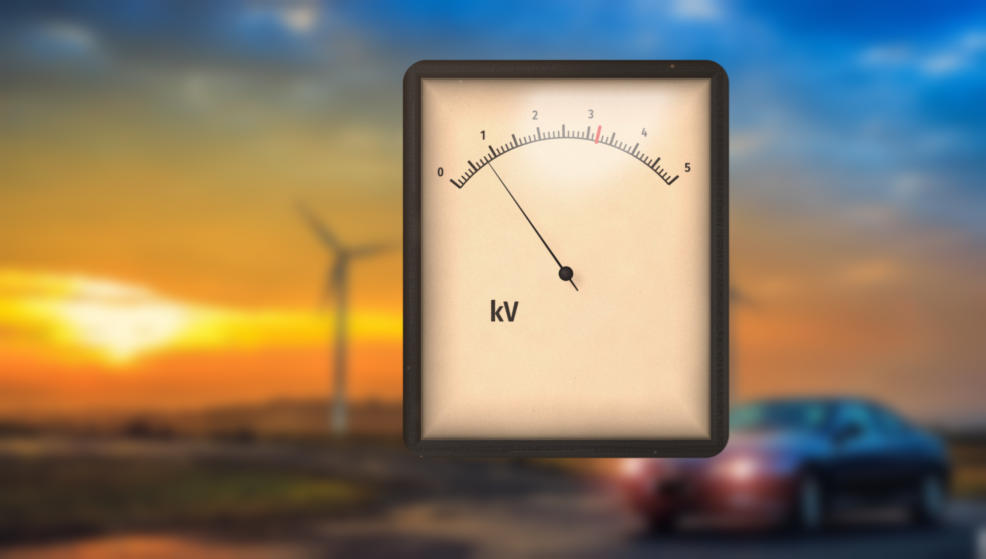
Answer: 0.8 kV
